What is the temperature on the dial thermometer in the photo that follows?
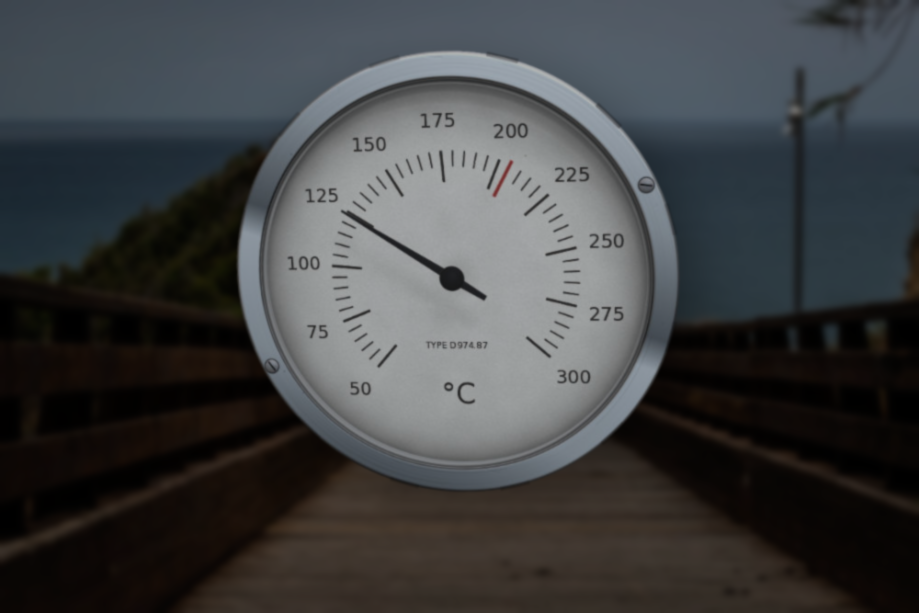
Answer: 125 °C
